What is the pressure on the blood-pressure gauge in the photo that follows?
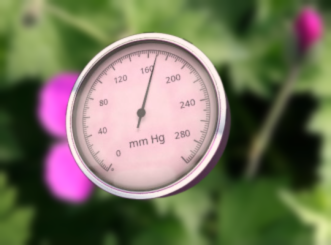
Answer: 170 mmHg
